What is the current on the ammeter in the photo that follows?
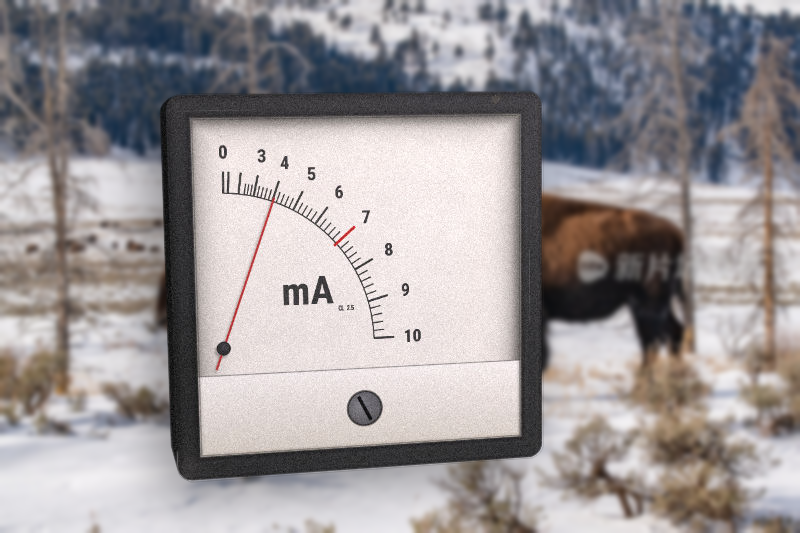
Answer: 4 mA
